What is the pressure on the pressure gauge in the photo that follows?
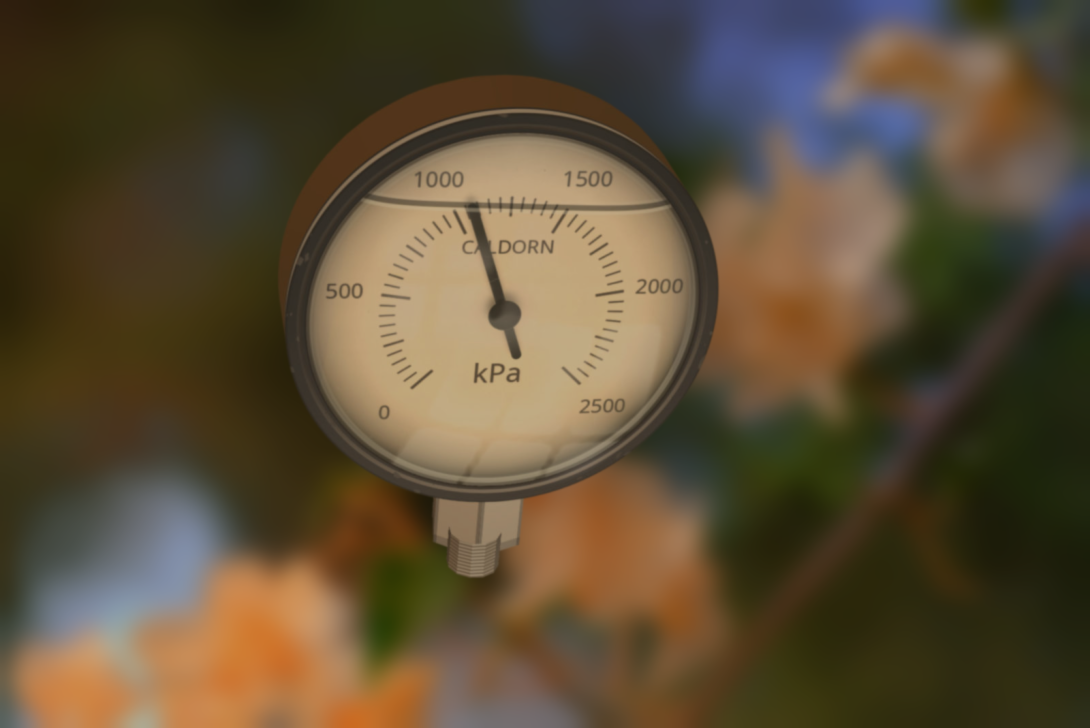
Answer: 1075 kPa
